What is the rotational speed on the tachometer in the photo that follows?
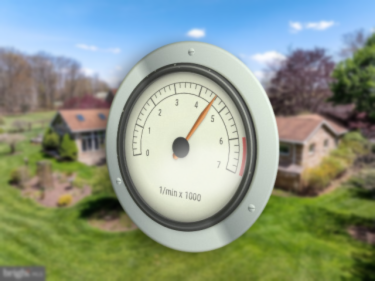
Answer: 4600 rpm
